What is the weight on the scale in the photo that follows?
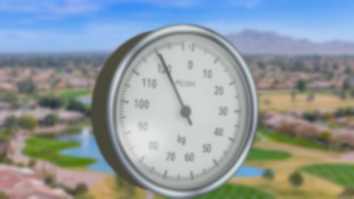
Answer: 120 kg
